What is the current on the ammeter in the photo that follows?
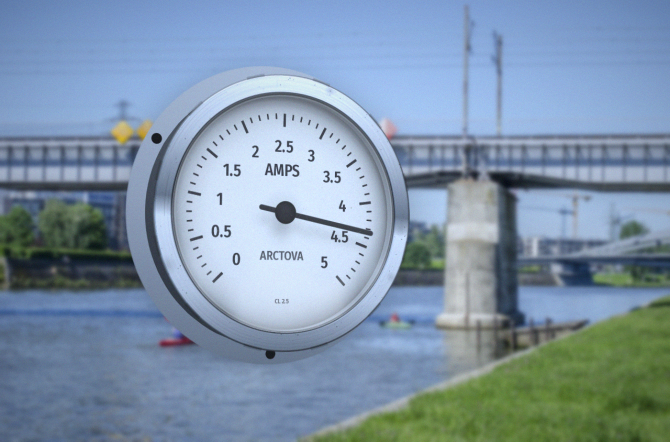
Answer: 4.35 A
